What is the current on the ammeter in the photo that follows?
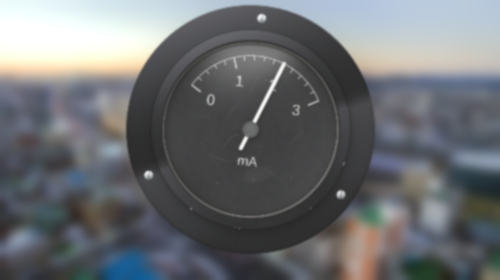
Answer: 2 mA
